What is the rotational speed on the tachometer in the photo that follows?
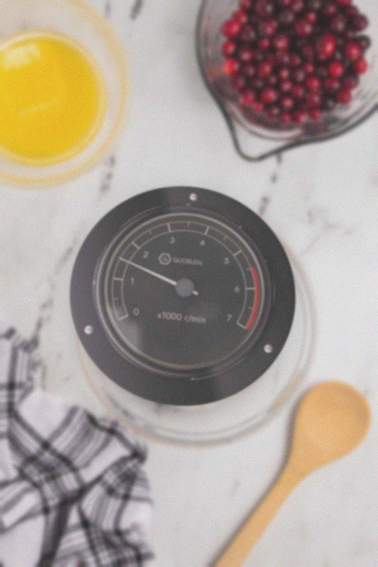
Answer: 1500 rpm
